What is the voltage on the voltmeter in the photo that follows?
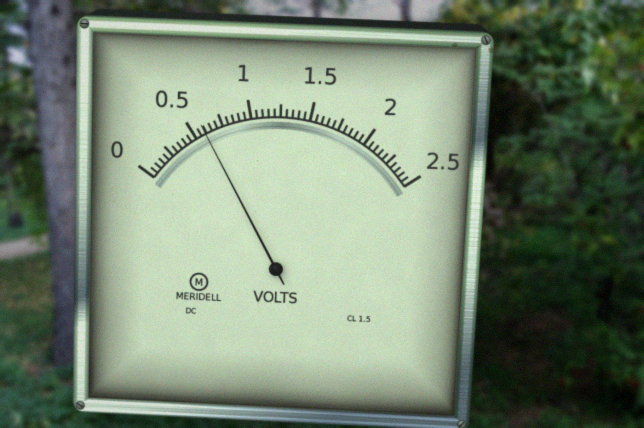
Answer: 0.6 V
